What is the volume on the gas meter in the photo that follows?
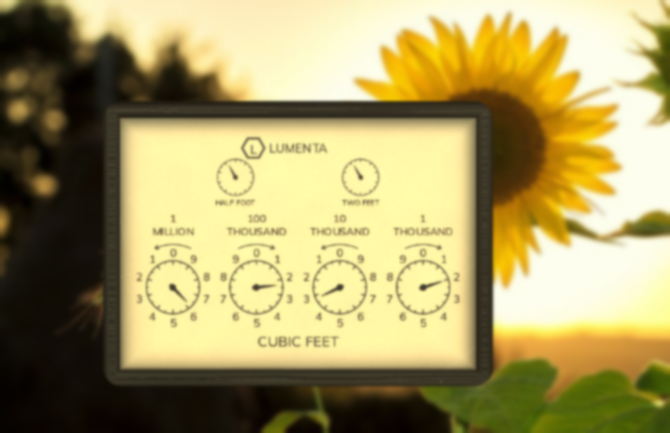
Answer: 623200 ft³
